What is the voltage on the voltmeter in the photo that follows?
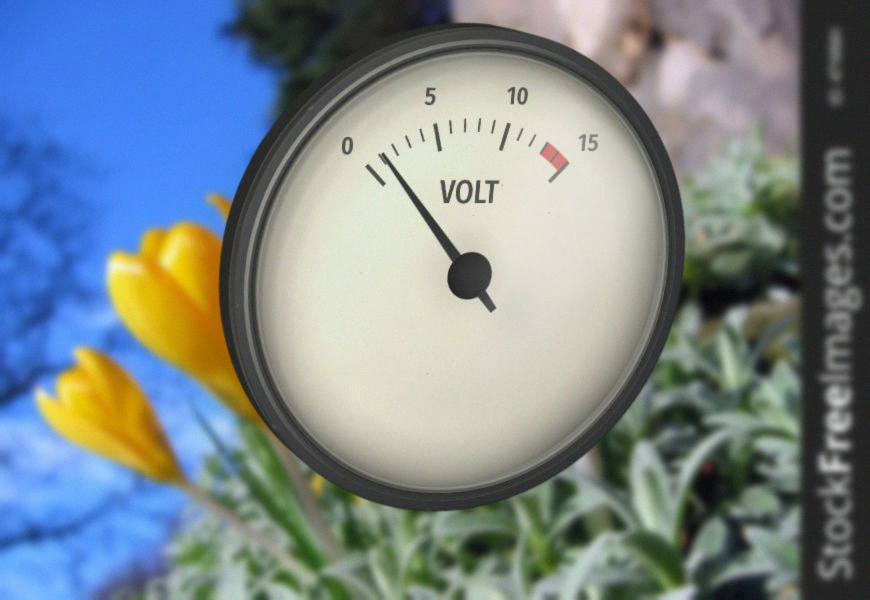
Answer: 1 V
